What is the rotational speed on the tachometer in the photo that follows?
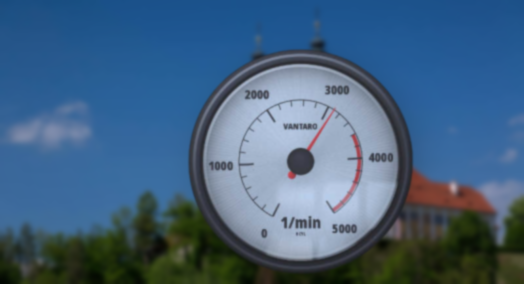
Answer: 3100 rpm
